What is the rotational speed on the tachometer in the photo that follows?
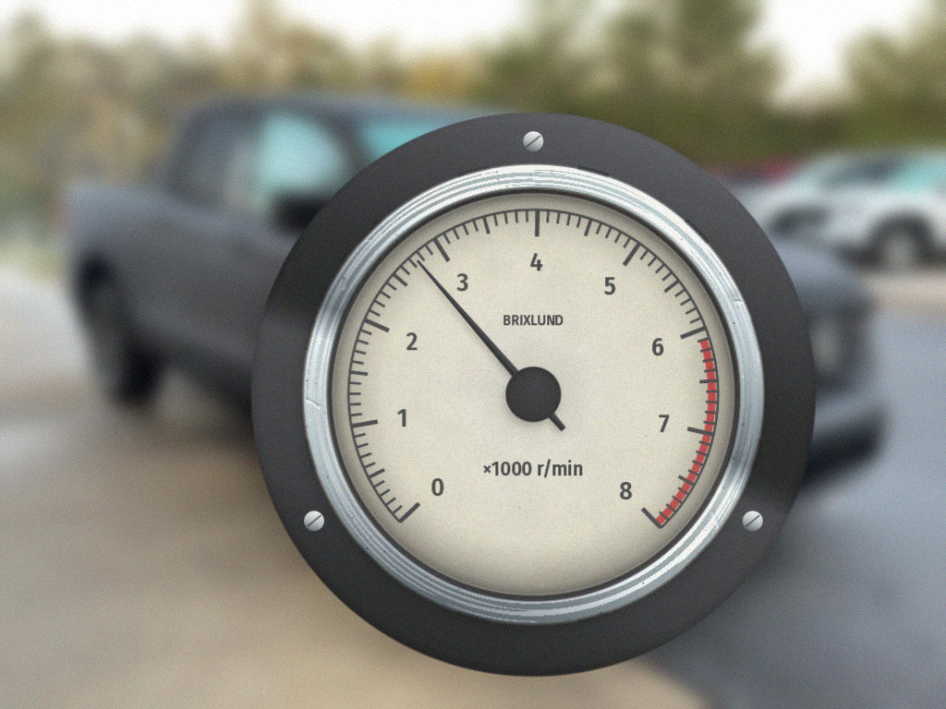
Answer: 2750 rpm
